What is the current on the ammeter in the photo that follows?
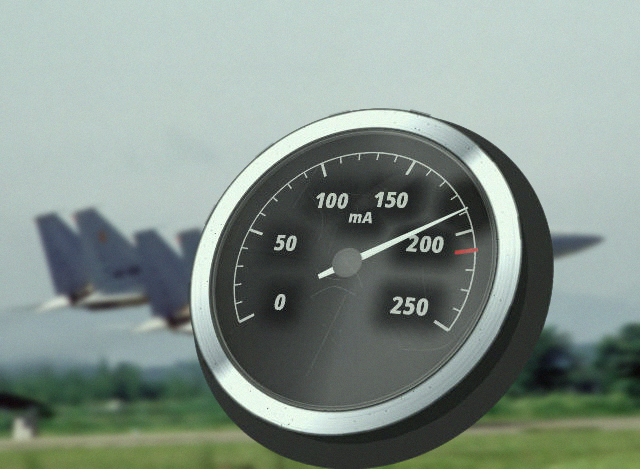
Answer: 190 mA
